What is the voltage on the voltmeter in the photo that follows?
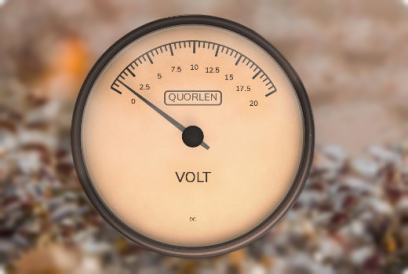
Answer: 1 V
